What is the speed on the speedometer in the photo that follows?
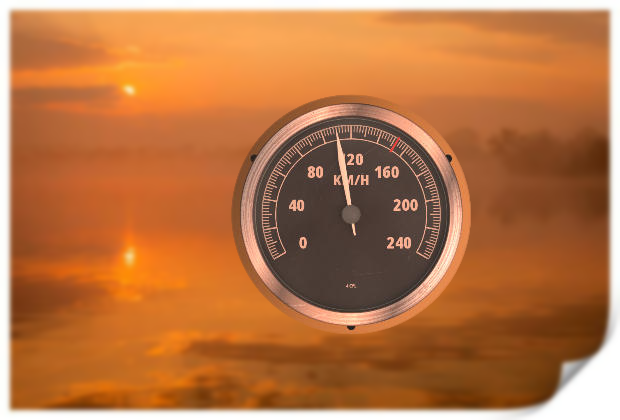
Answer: 110 km/h
